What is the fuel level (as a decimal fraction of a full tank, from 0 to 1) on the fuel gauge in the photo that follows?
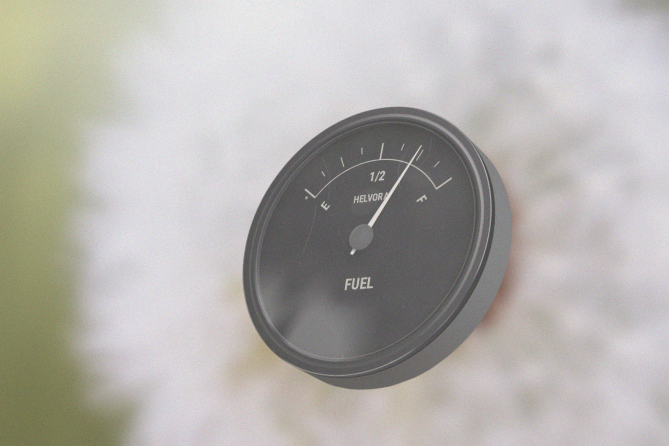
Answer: 0.75
